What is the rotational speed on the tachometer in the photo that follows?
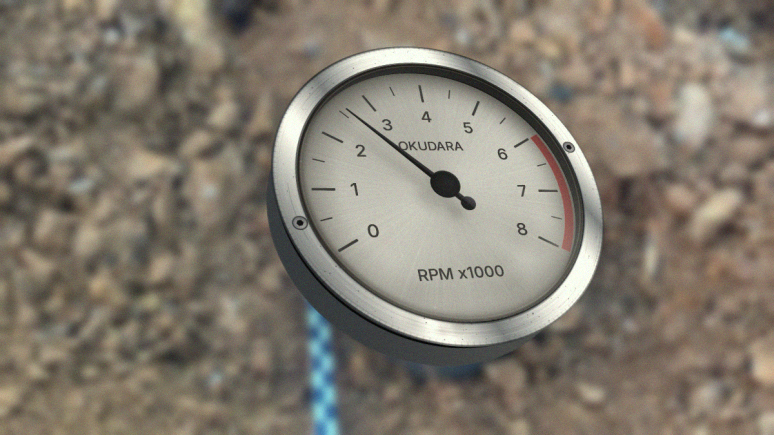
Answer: 2500 rpm
